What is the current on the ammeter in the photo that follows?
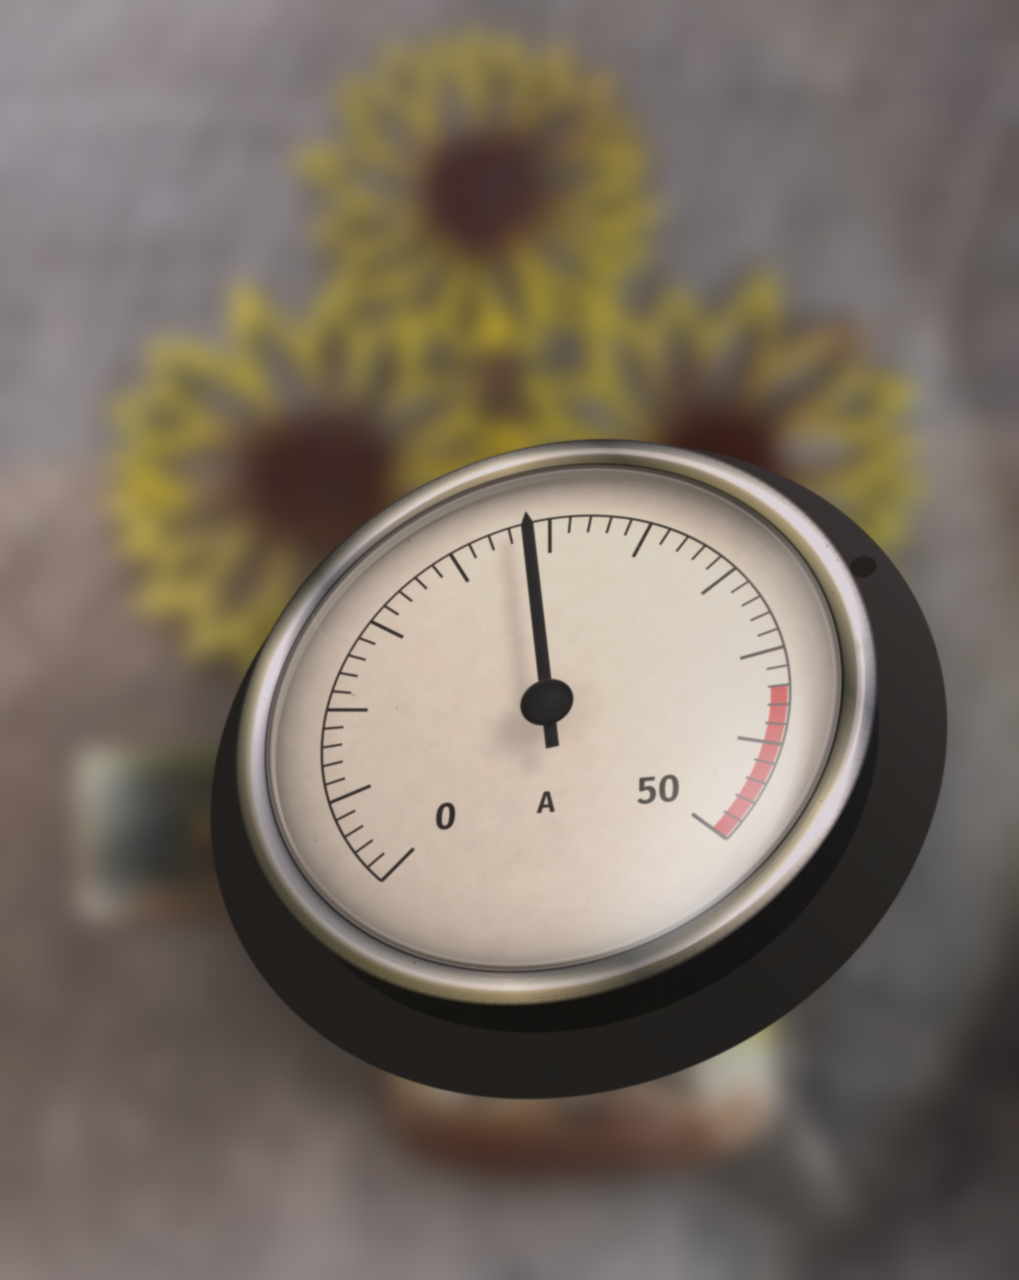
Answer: 24 A
